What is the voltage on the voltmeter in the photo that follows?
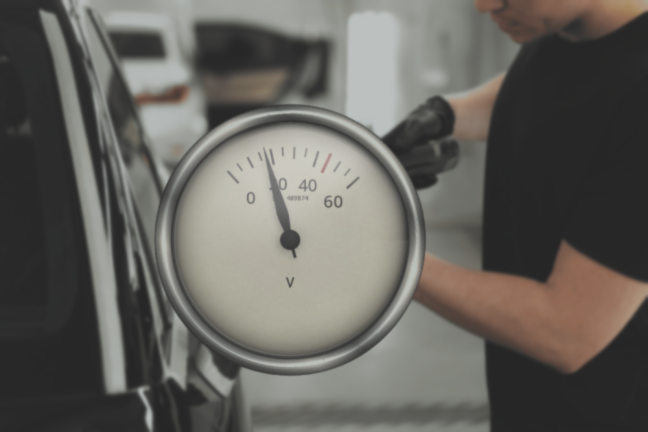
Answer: 17.5 V
